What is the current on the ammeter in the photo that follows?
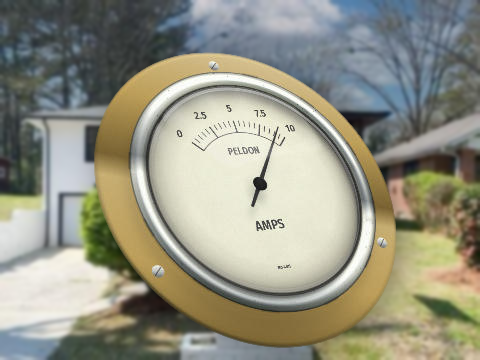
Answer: 9 A
